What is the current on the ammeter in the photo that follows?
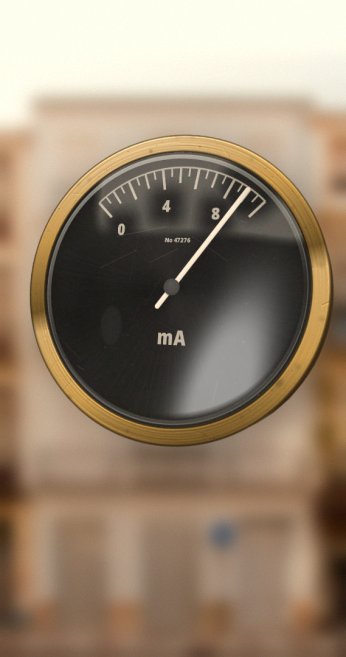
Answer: 9 mA
